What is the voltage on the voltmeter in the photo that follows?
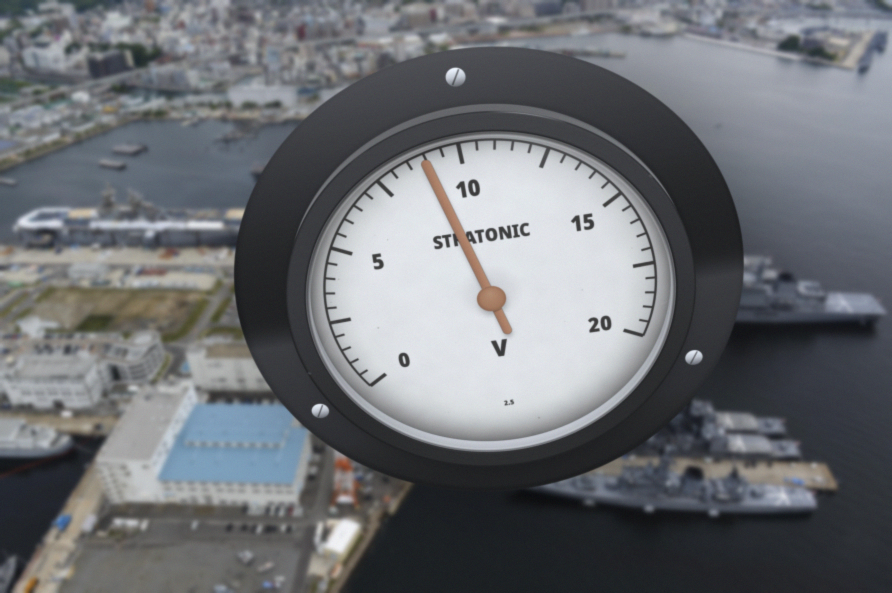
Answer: 9 V
